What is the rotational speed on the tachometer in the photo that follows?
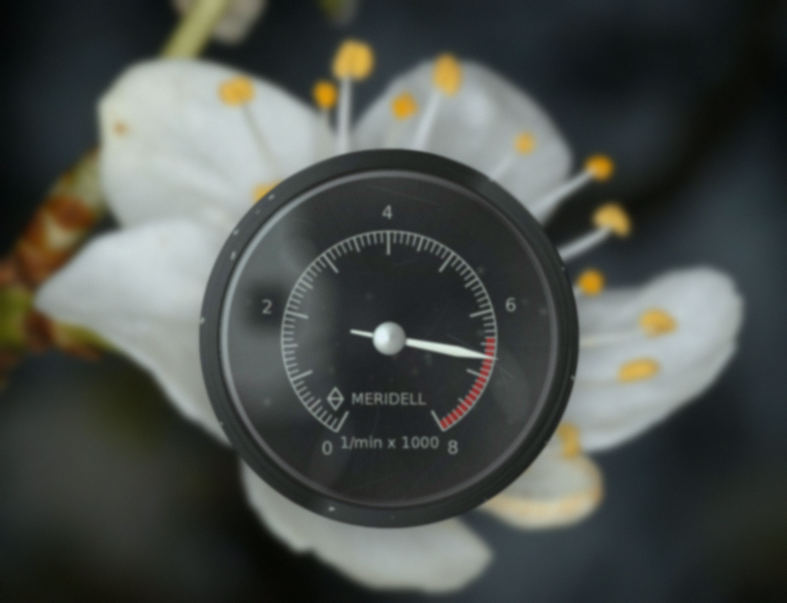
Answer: 6700 rpm
